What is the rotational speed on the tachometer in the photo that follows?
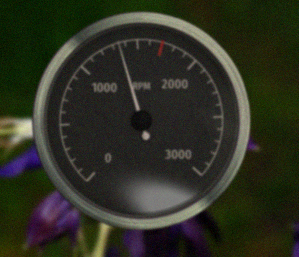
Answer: 1350 rpm
